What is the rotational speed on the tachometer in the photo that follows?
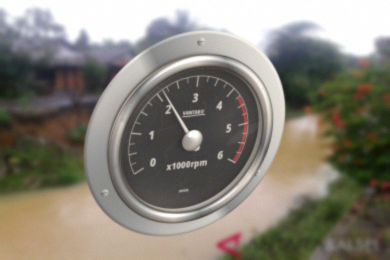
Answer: 2125 rpm
